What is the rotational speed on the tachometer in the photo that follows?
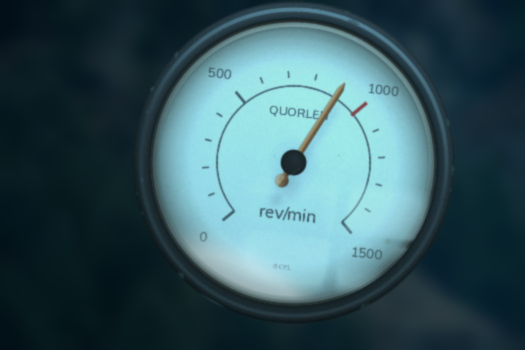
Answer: 900 rpm
